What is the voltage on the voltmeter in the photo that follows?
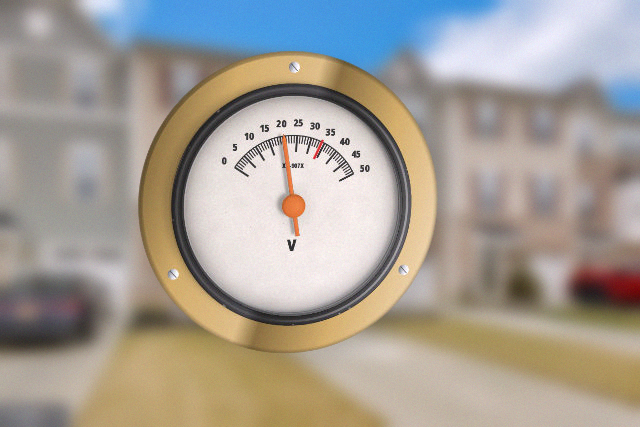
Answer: 20 V
